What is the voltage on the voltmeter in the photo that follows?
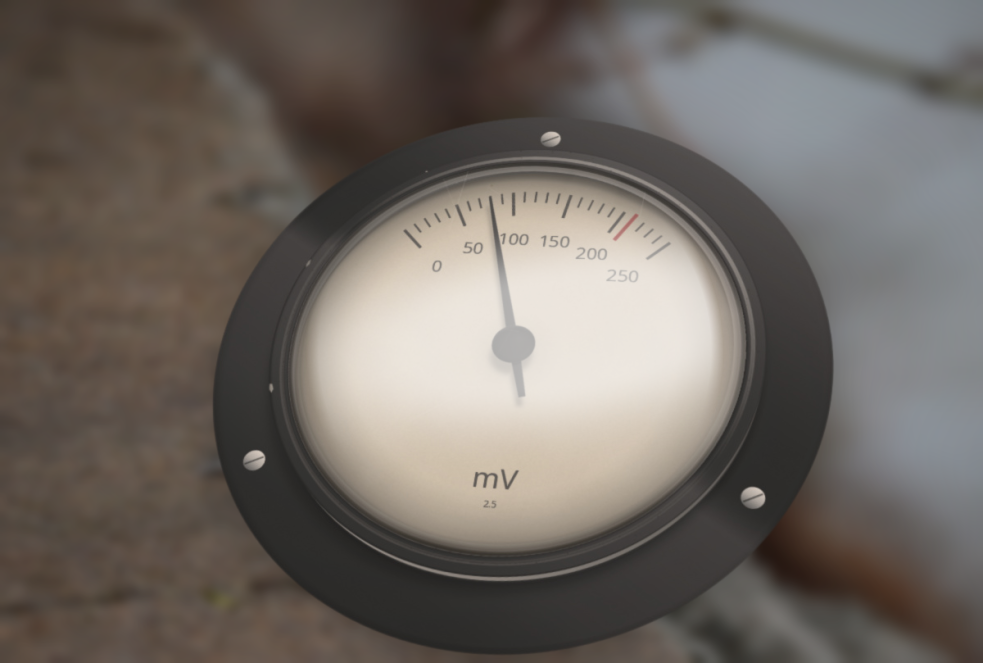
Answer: 80 mV
